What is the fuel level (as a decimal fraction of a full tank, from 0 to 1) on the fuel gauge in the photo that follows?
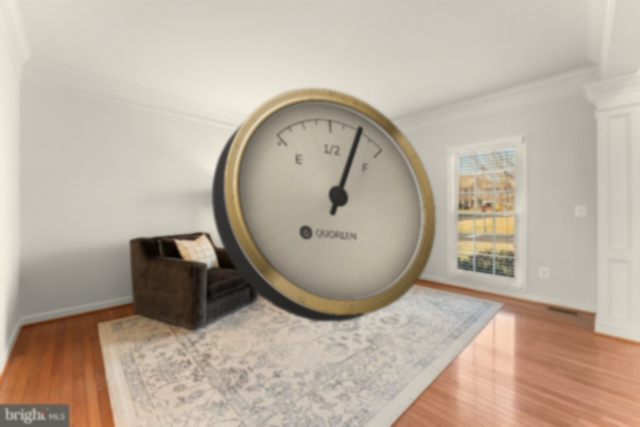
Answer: 0.75
